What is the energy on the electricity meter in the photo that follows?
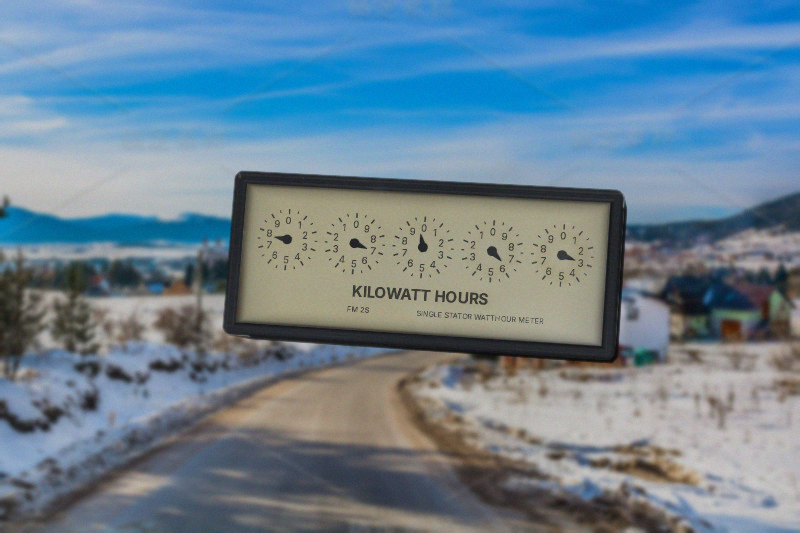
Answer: 76963 kWh
